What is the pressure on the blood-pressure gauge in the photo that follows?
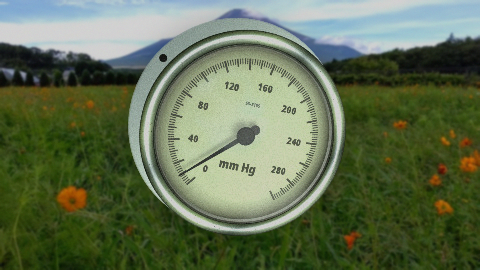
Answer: 10 mmHg
